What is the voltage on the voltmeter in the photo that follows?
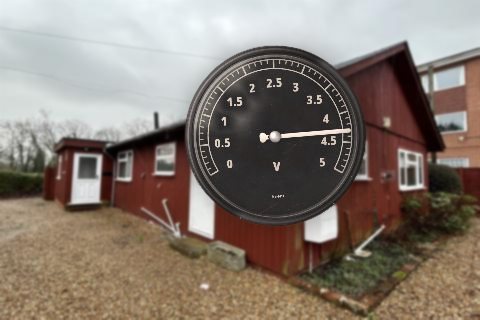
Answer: 4.3 V
